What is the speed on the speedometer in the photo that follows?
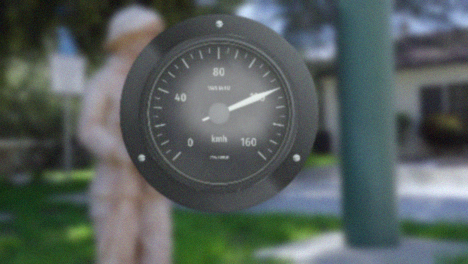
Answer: 120 km/h
